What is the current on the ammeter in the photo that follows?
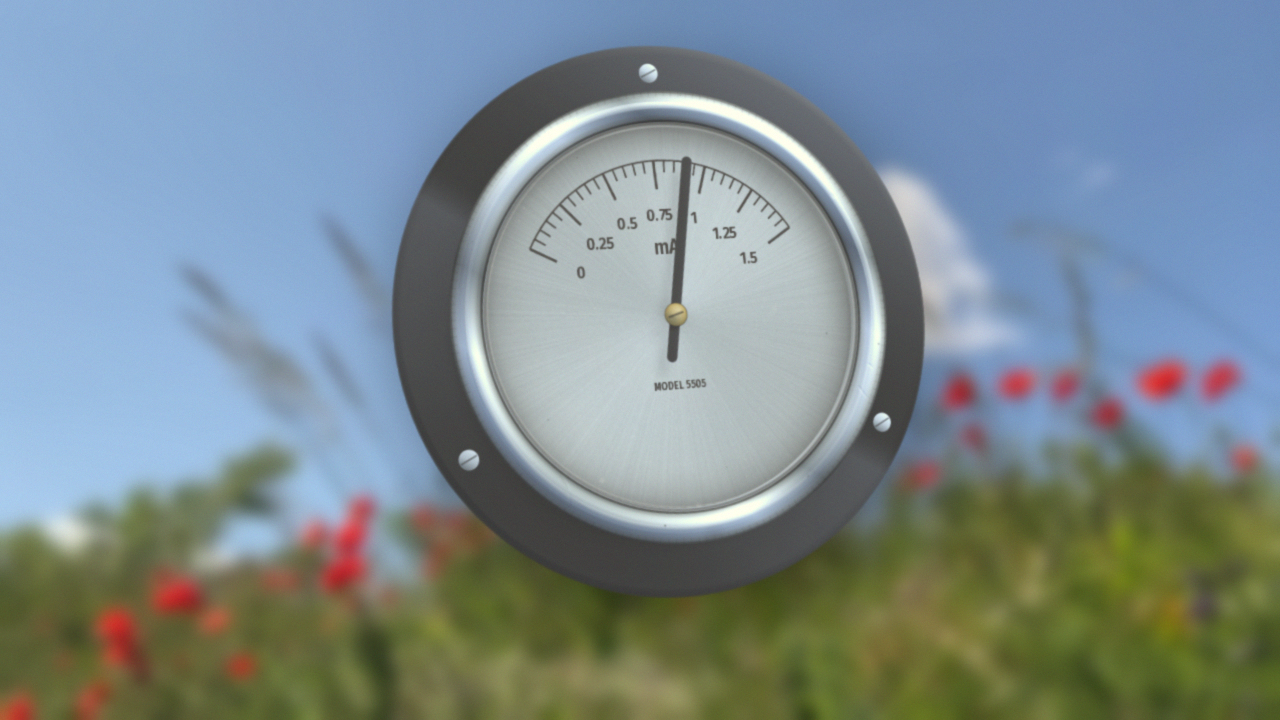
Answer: 0.9 mA
